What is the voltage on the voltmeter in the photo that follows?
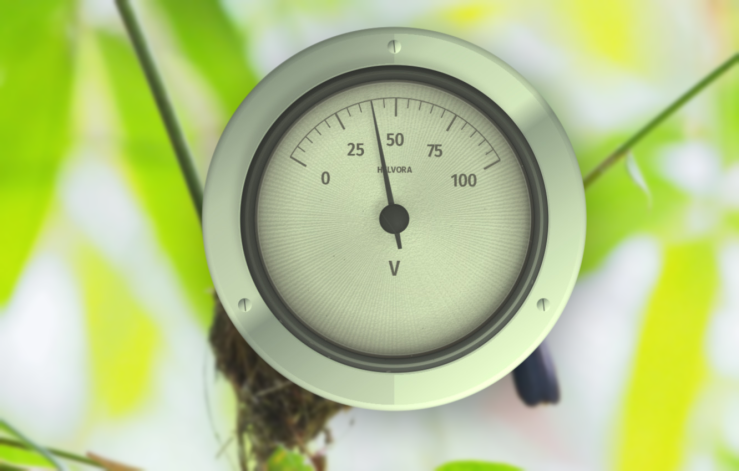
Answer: 40 V
